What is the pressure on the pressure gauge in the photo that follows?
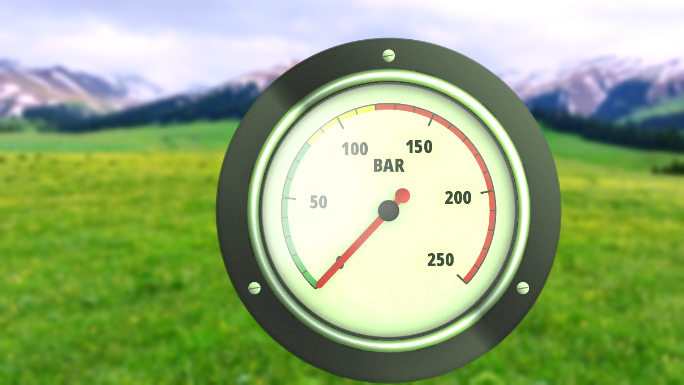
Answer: 0 bar
